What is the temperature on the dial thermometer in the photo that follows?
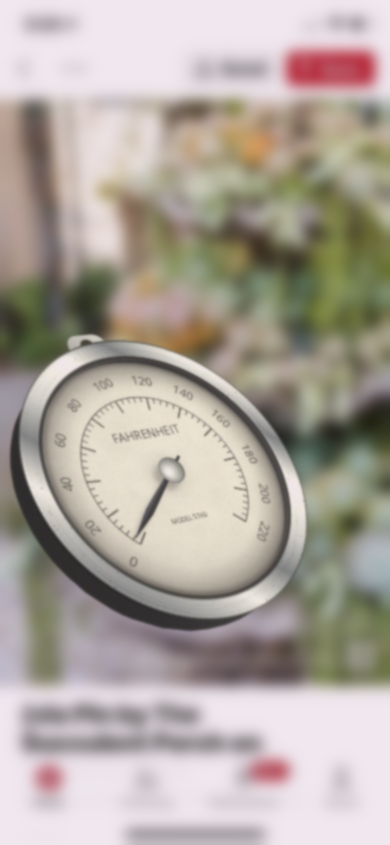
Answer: 4 °F
